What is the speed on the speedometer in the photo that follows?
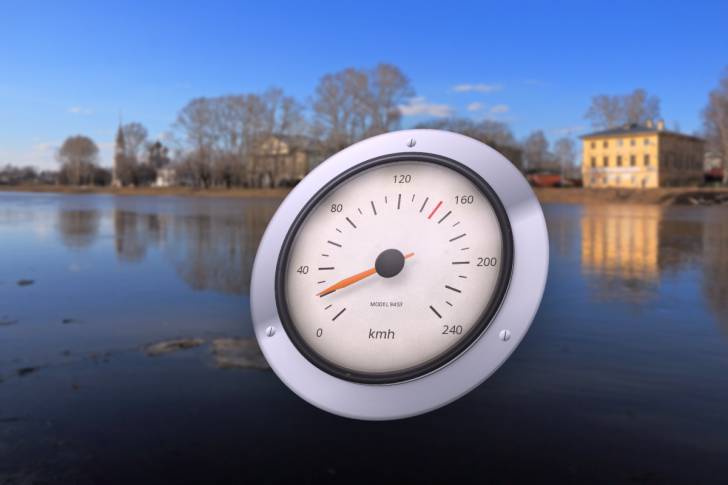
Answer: 20 km/h
